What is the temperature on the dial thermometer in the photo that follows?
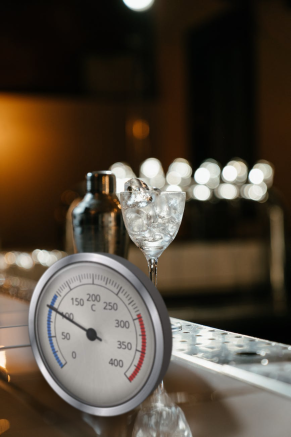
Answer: 100 °C
